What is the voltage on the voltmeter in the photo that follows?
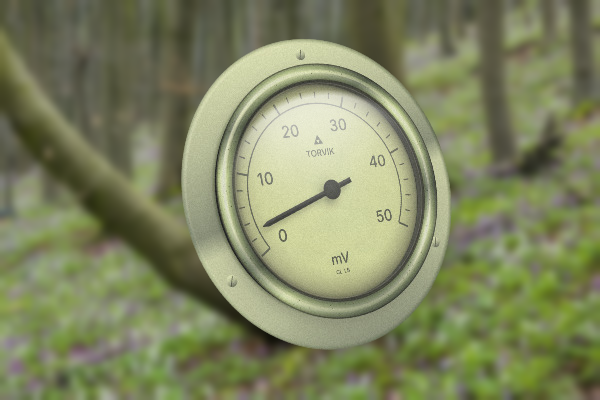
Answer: 3 mV
